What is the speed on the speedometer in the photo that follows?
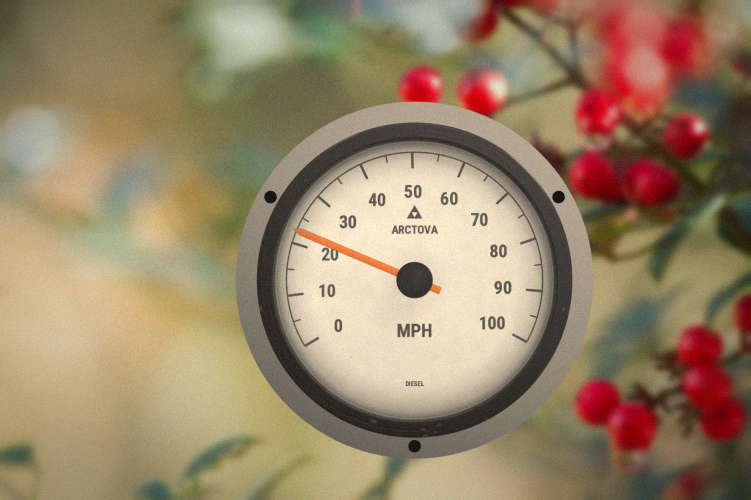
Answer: 22.5 mph
